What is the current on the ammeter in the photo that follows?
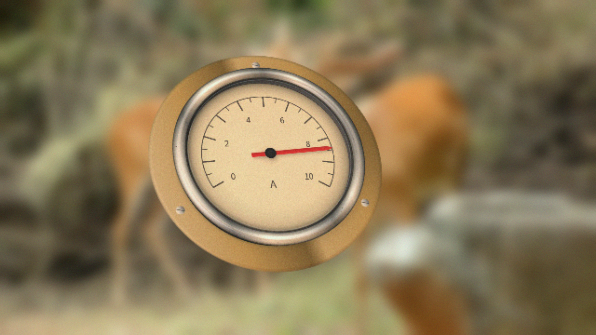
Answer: 8.5 A
